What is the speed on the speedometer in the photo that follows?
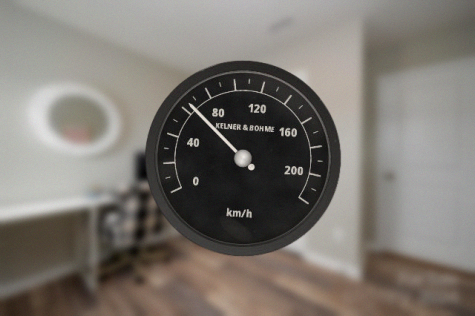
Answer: 65 km/h
